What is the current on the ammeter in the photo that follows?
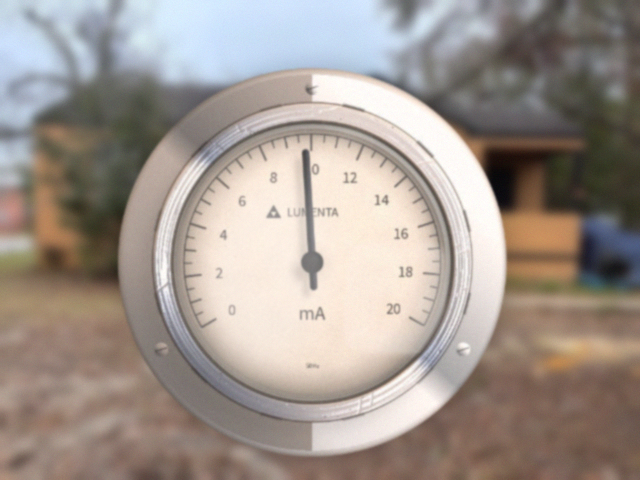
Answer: 9.75 mA
